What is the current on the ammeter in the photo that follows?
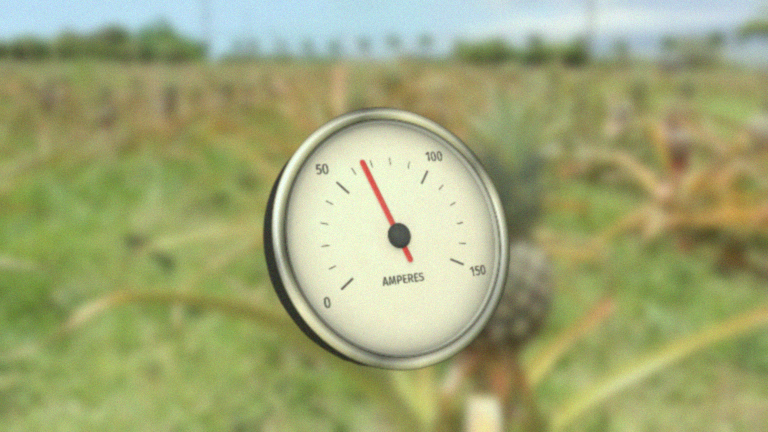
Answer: 65 A
